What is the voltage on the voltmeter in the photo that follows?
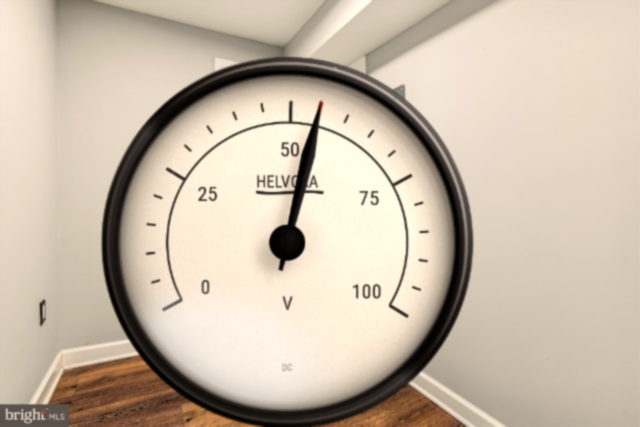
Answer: 55 V
